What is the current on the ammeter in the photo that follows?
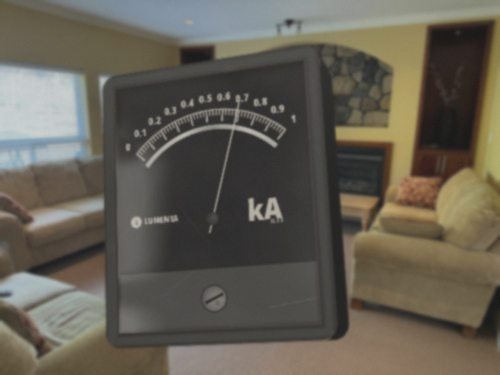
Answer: 0.7 kA
